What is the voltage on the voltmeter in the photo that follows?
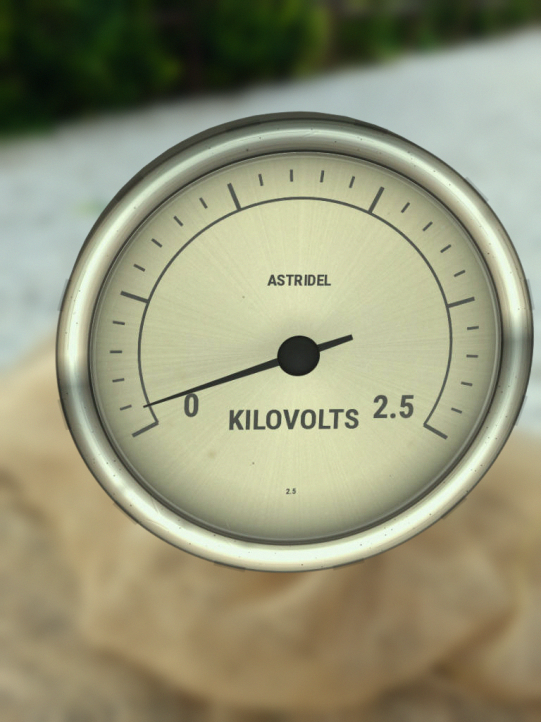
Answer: 0.1 kV
